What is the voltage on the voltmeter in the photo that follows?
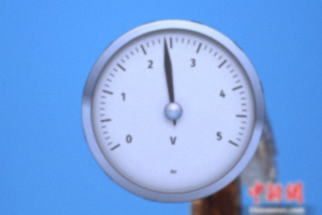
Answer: 2.4 V
